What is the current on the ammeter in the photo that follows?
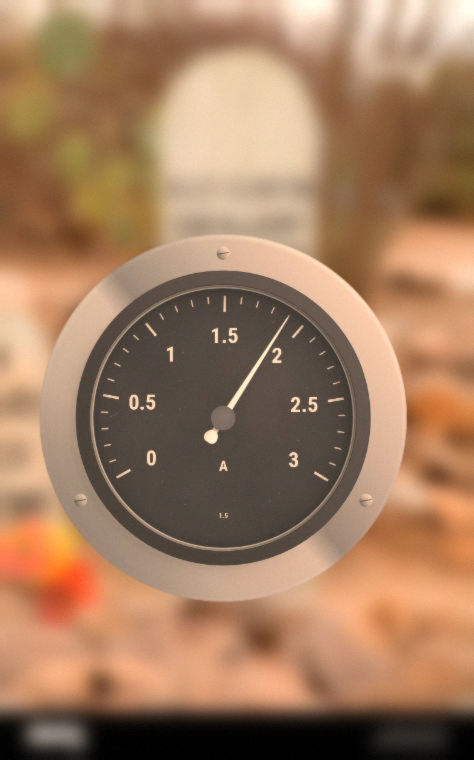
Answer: 1.9 A
